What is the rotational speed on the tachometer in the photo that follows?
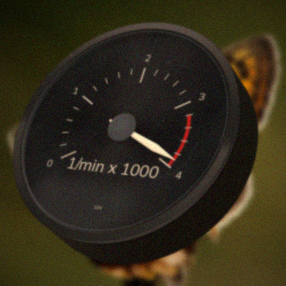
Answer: 3900 rpm
